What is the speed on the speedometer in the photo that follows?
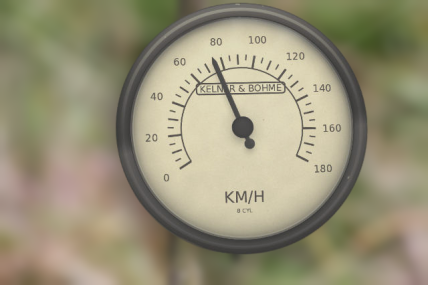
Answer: 75 km/h
